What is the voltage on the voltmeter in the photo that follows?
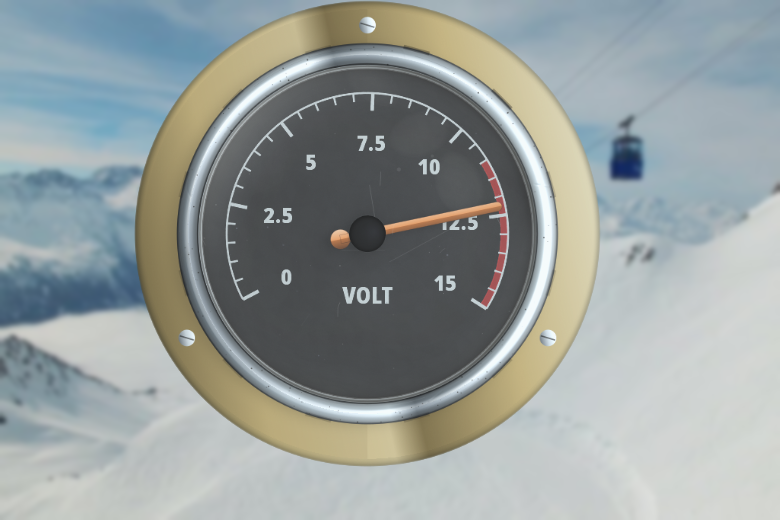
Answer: 12.25 V
